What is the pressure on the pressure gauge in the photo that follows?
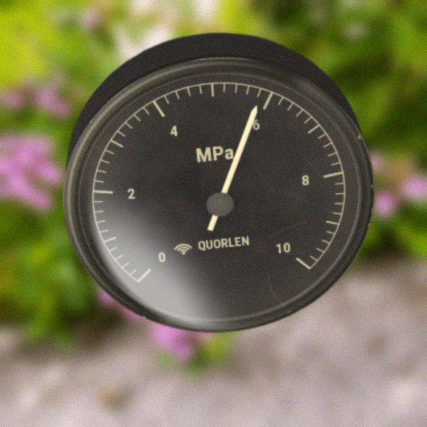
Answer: 5.8 MPa
